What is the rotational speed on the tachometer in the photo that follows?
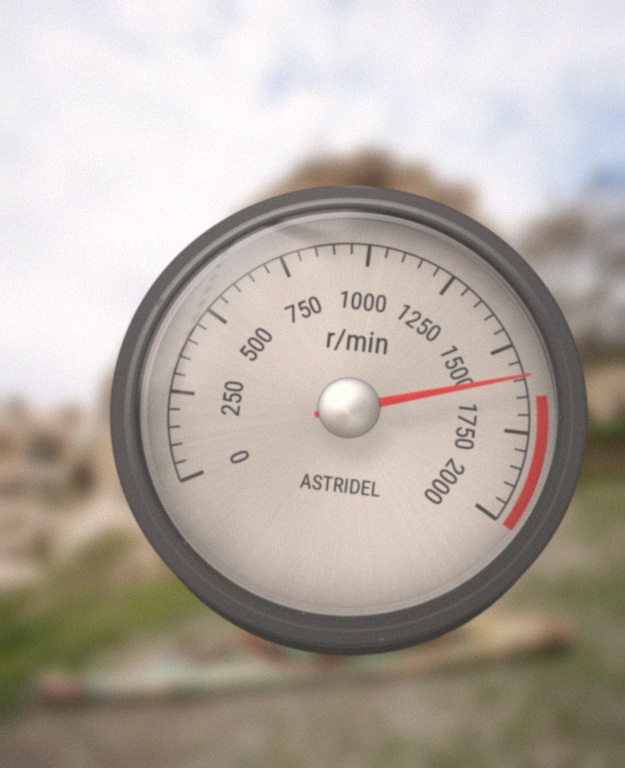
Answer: 1600 rpm
